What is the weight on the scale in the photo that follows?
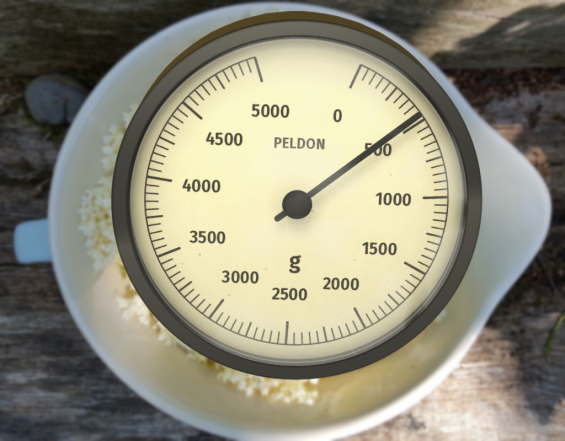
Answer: 450 g
